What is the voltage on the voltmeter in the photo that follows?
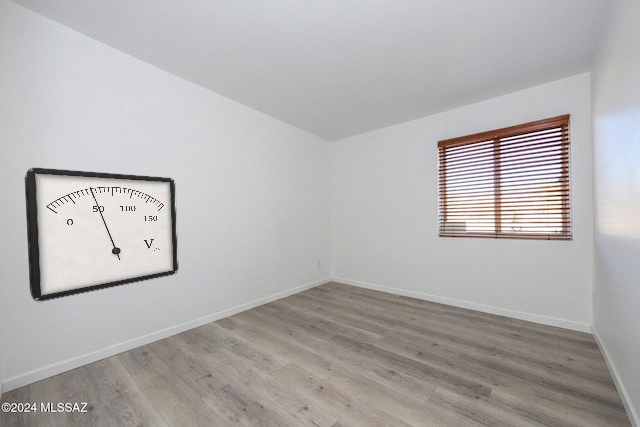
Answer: 50 V
